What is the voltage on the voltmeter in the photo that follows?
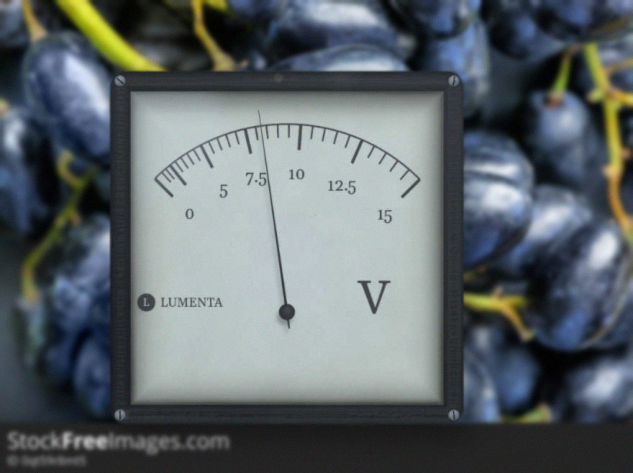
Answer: 8.25 V
